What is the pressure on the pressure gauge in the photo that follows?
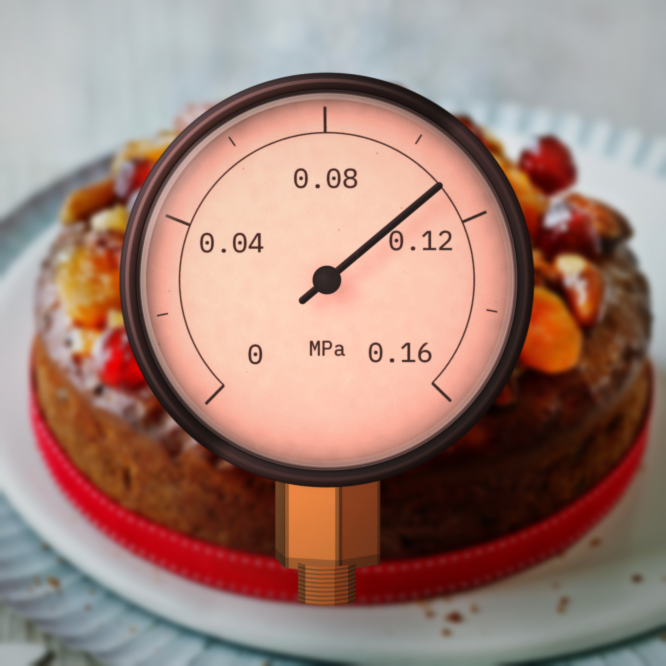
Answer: 0.11 MPa
